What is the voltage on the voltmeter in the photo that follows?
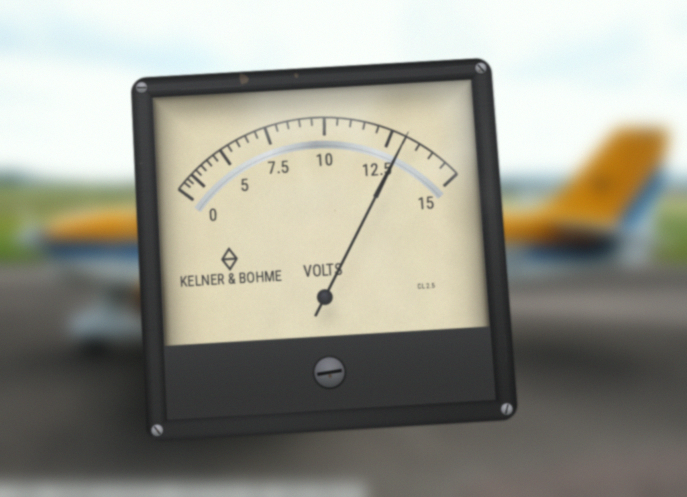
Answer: 13 V
